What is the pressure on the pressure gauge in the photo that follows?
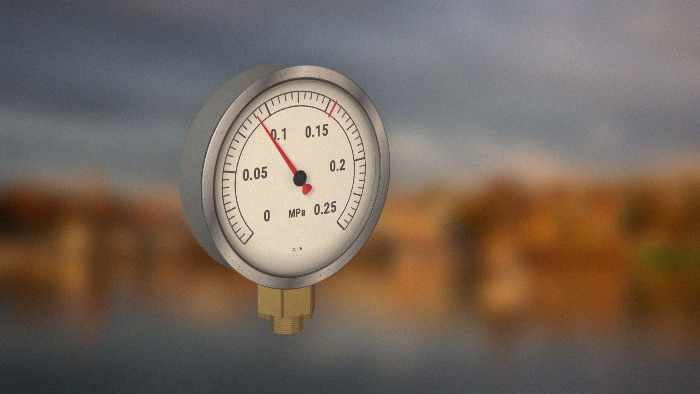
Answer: 0.09 MPa
